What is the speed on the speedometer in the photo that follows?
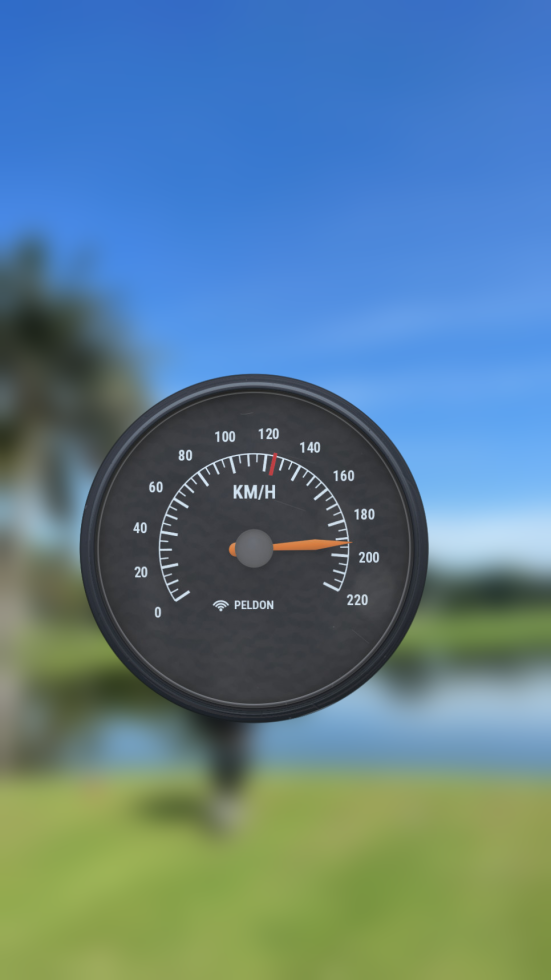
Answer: 192.5 km/h
